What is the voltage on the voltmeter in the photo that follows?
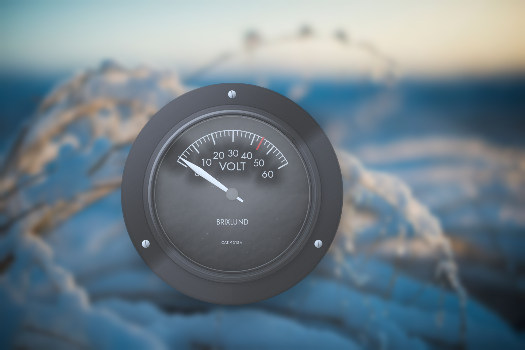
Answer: 2 V
